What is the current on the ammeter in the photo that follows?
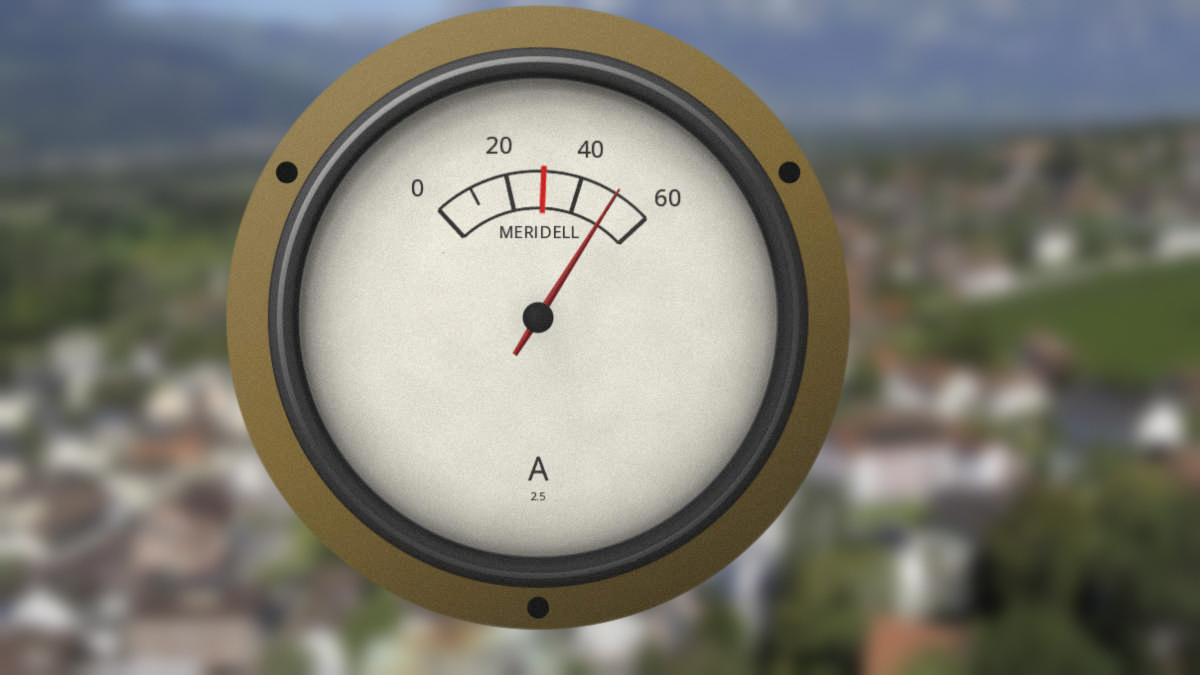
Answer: 50 A
